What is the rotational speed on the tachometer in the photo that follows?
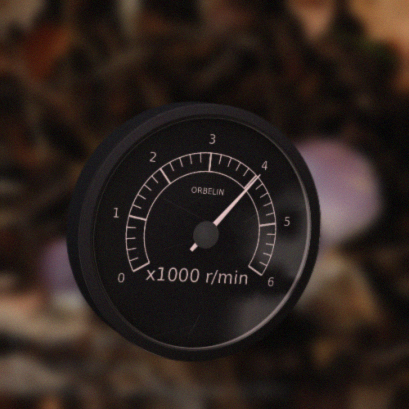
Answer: 4000 rpm
